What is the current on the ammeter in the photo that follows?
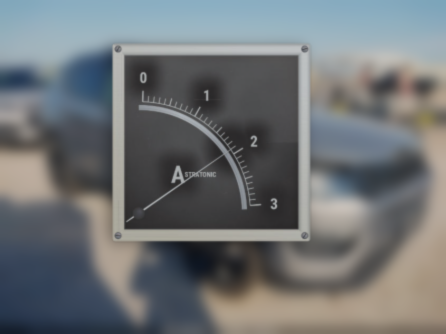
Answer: 1.9 A
